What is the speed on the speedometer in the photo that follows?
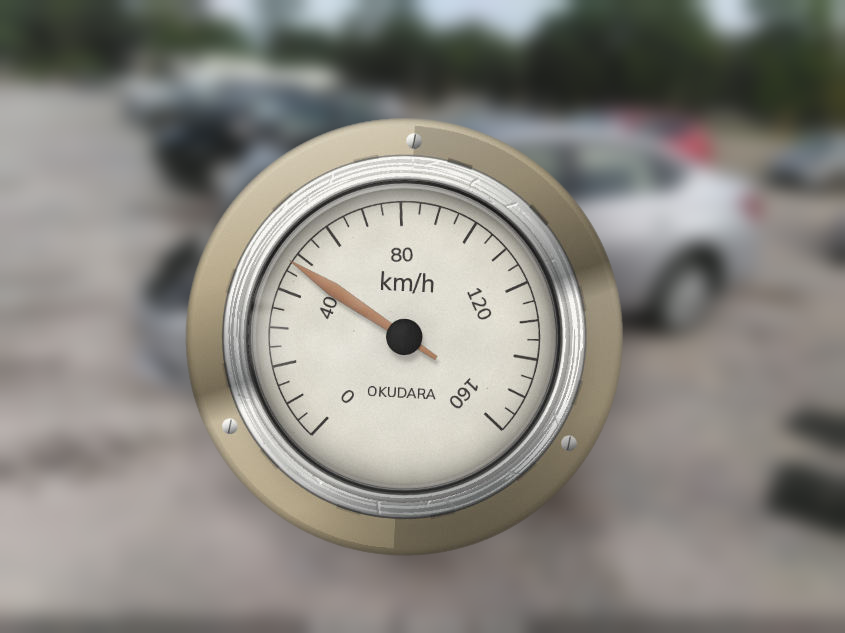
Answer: 47.5 km/h
